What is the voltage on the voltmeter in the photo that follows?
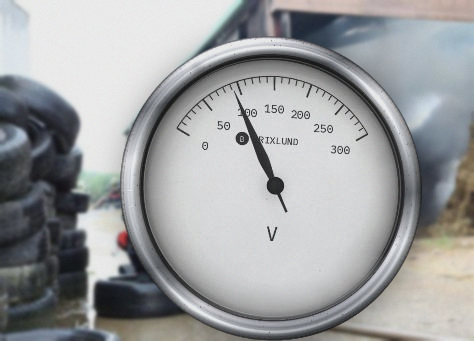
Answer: 90 V
